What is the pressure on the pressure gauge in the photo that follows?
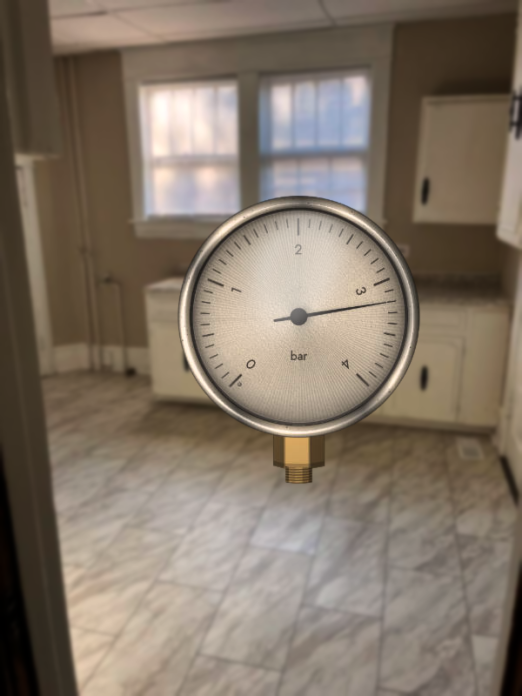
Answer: 3.2 bar
